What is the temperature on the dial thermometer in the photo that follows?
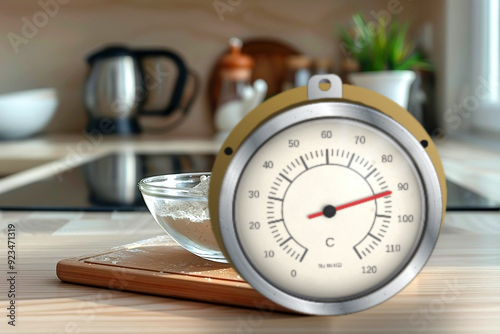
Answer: 90 °C
